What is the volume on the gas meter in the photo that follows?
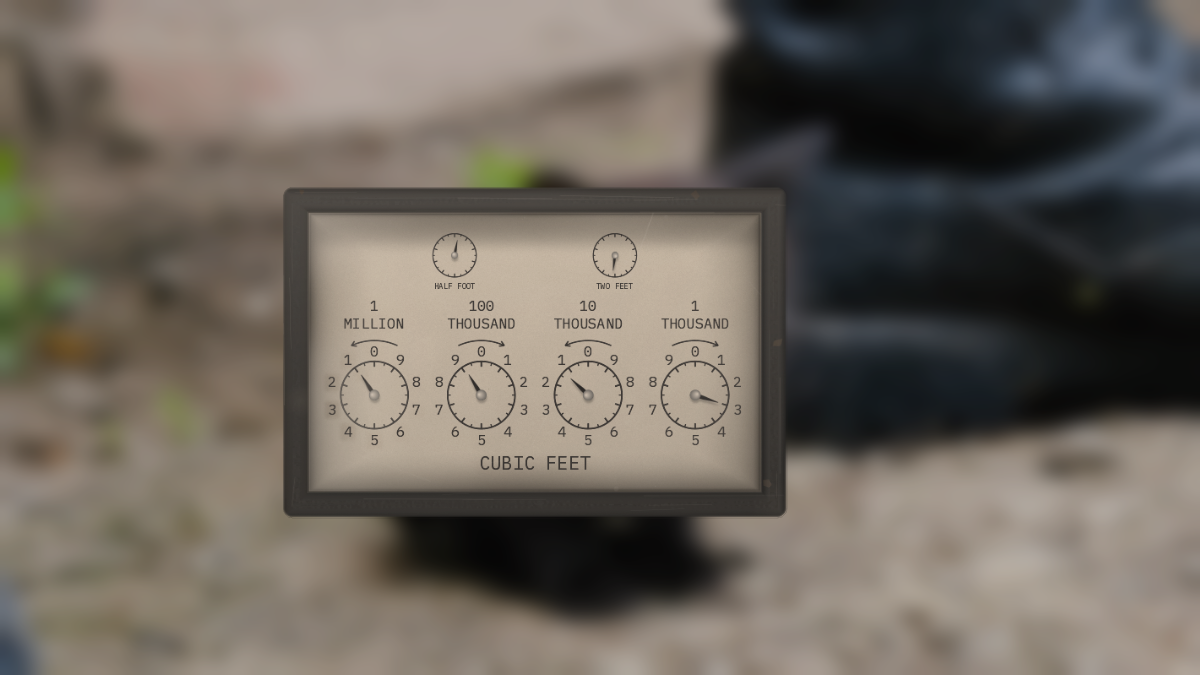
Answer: 91300 ft³
